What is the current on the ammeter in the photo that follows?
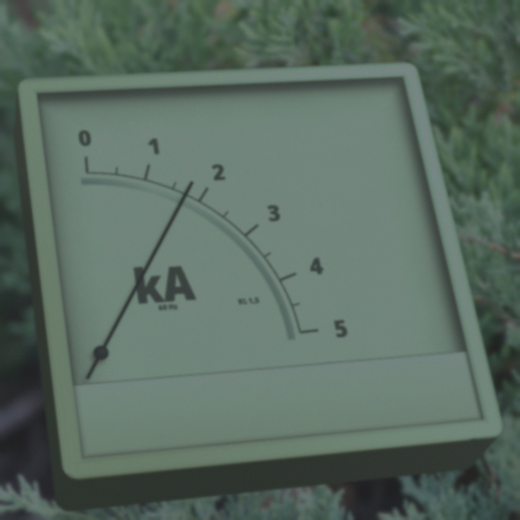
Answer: 1.75 kA
